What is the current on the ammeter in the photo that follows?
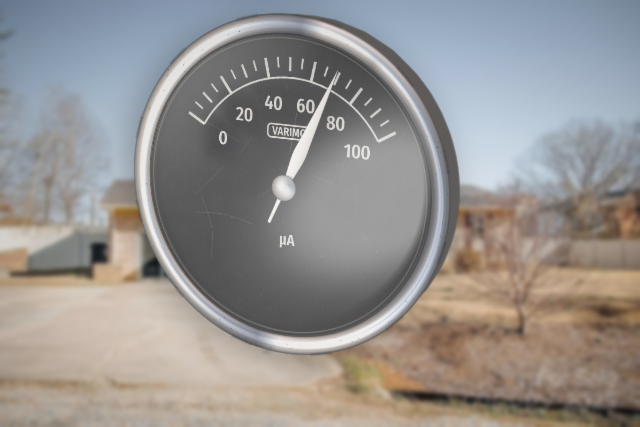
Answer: 70 µA
